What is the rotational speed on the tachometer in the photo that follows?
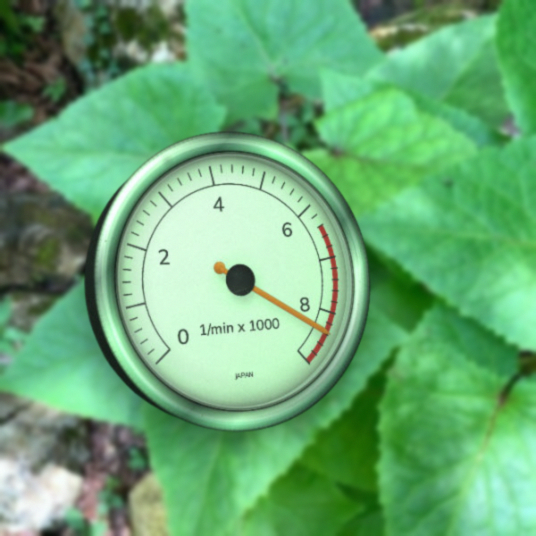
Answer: 8400 rpm
